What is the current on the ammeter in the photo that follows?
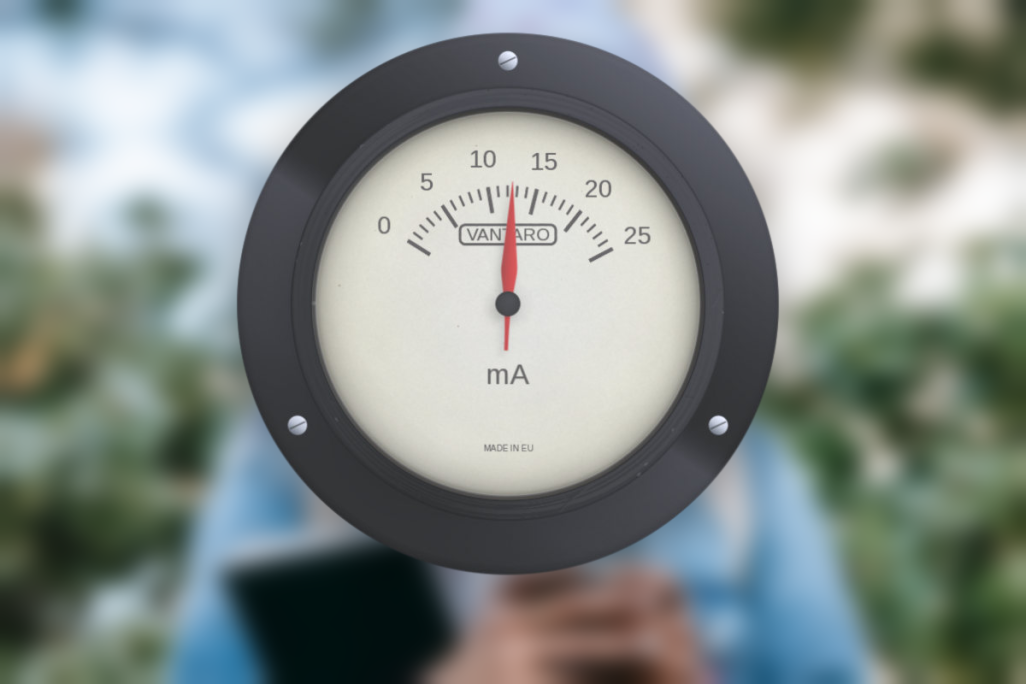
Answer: 12.5 mA
